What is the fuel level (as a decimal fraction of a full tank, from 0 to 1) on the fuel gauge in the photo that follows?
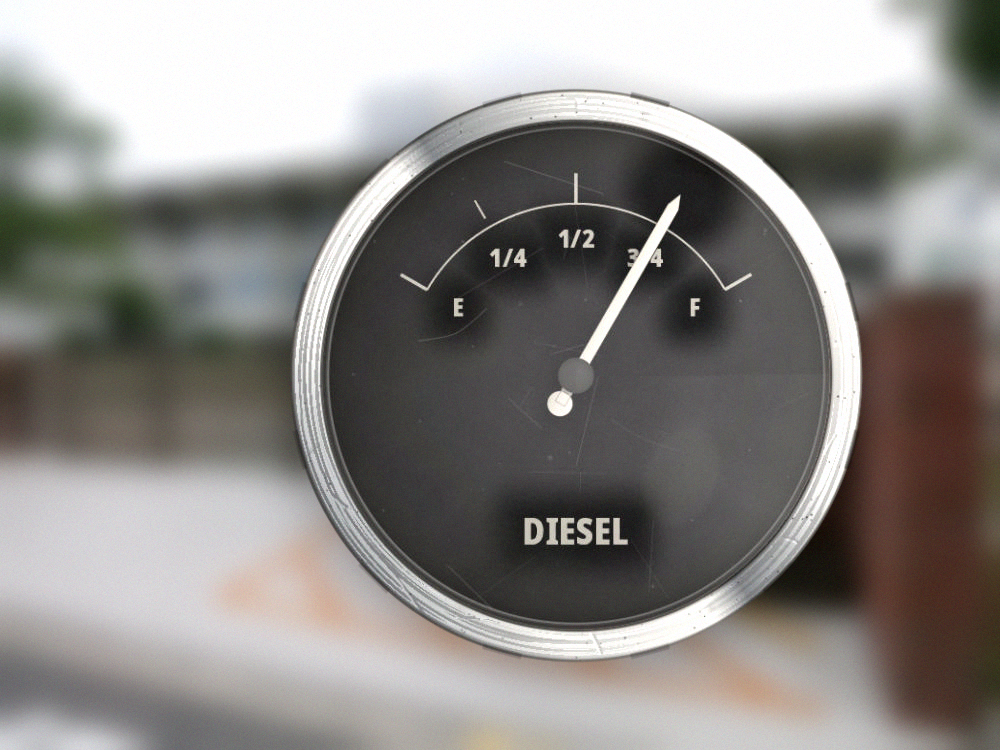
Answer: 0.75
